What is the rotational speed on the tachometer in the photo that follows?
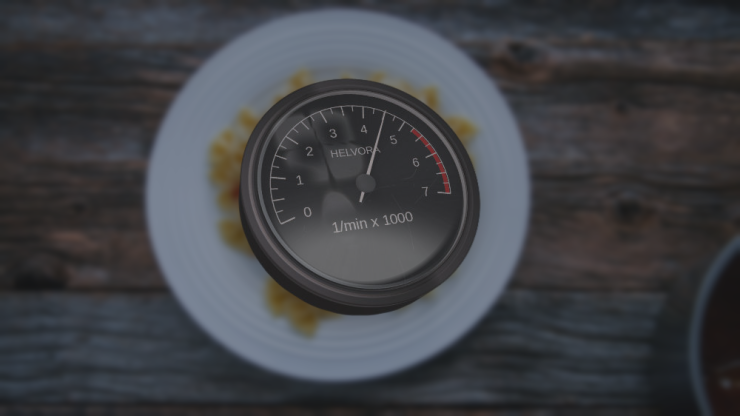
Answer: 4500 rpm
